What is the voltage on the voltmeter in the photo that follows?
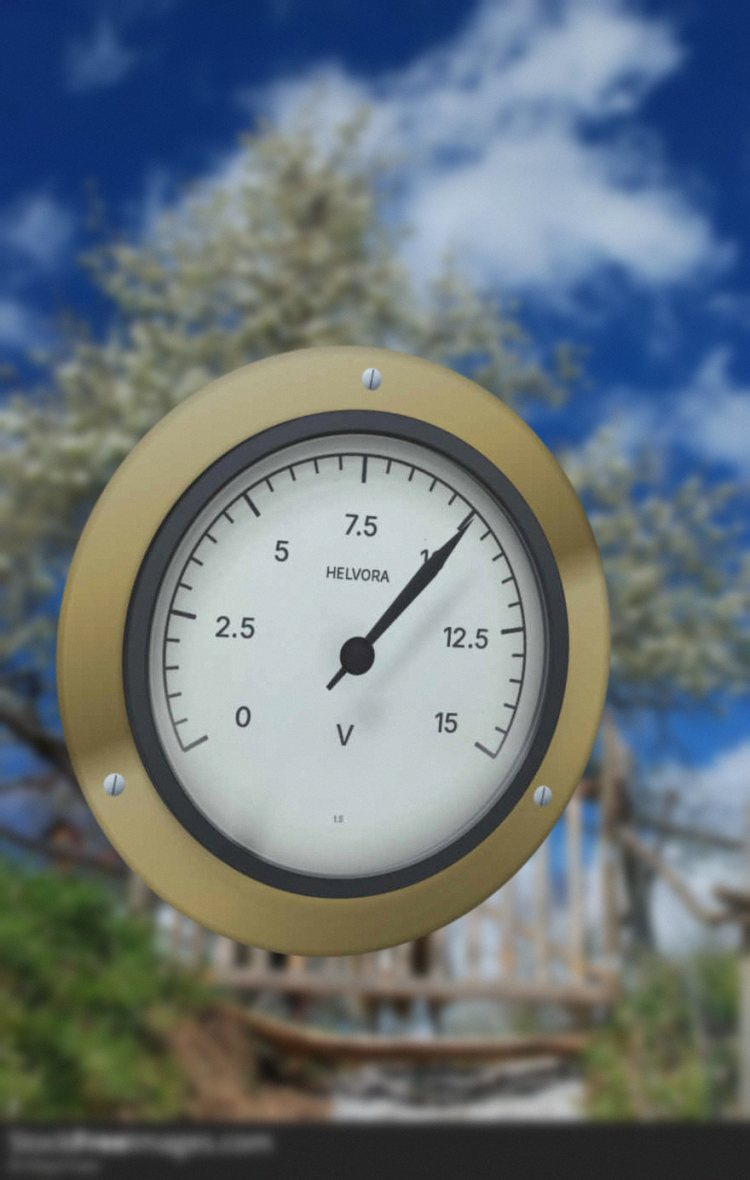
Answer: 10 V
